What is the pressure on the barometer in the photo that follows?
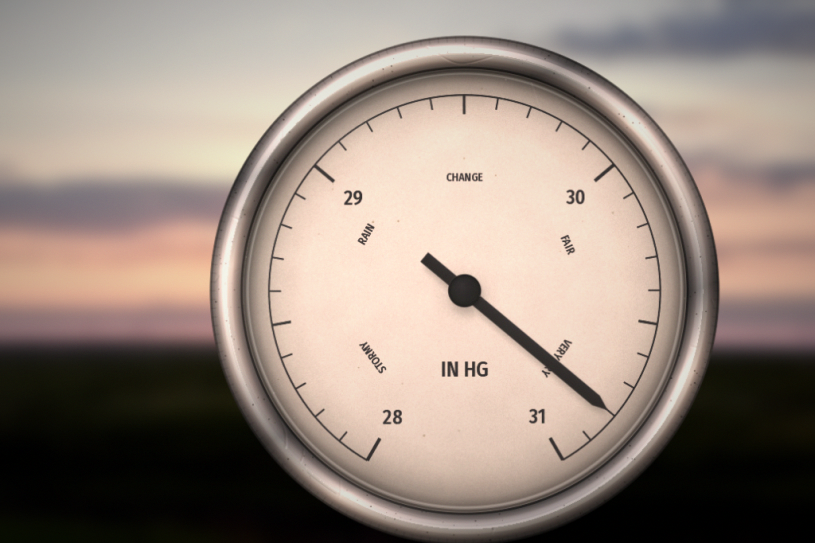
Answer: 30.8 inHg
